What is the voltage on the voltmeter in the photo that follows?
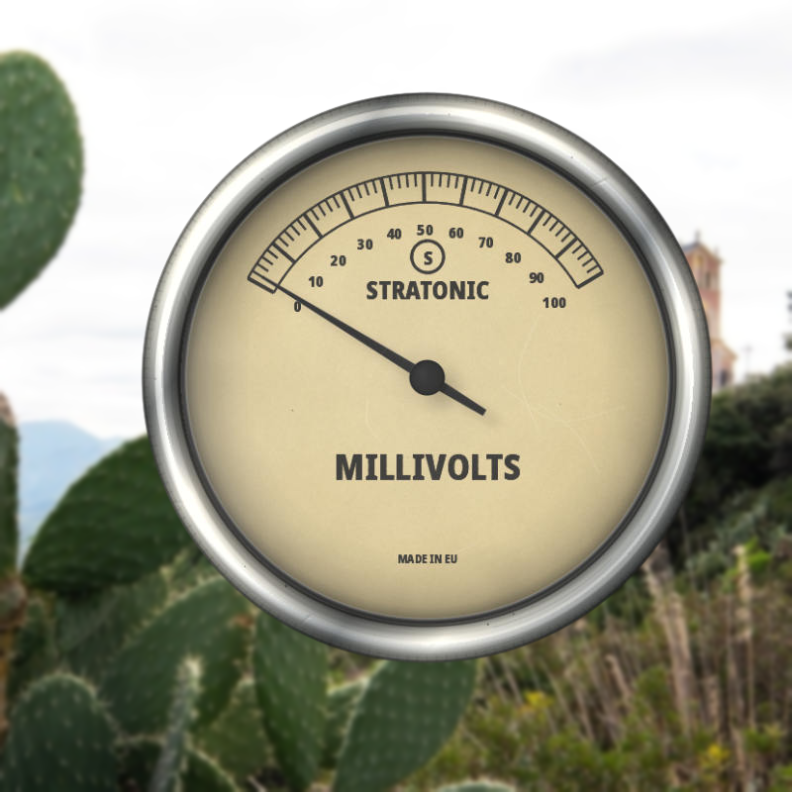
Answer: 2 mV
